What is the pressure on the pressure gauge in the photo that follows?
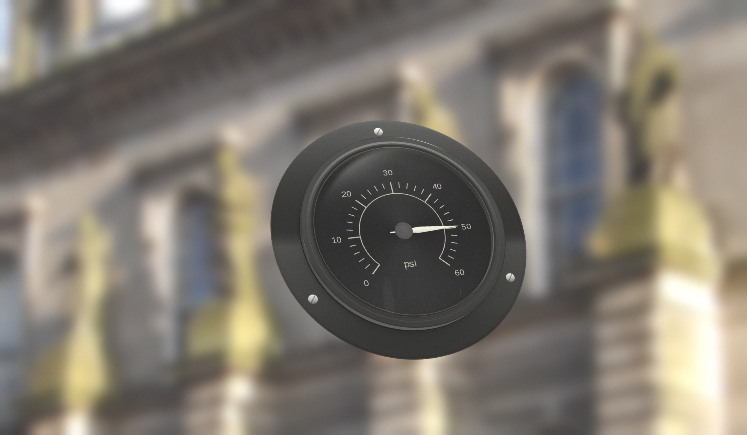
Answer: 50 psi
